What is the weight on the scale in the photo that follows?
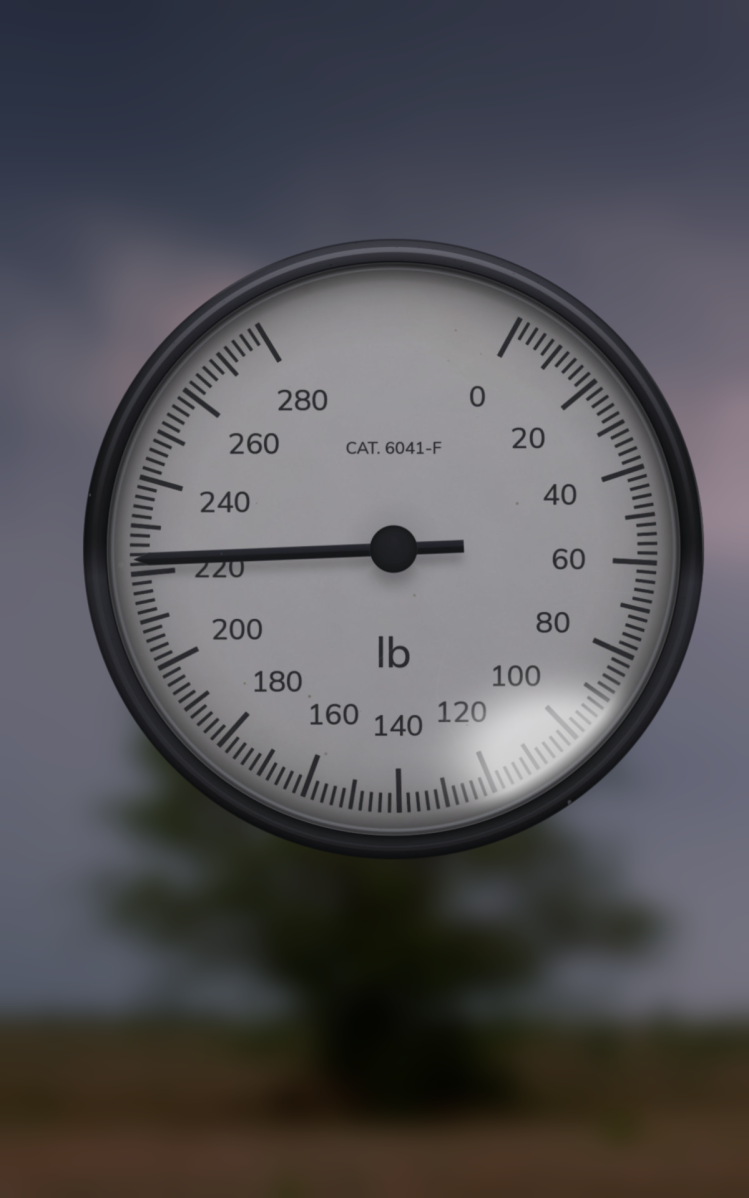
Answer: 223 lb
